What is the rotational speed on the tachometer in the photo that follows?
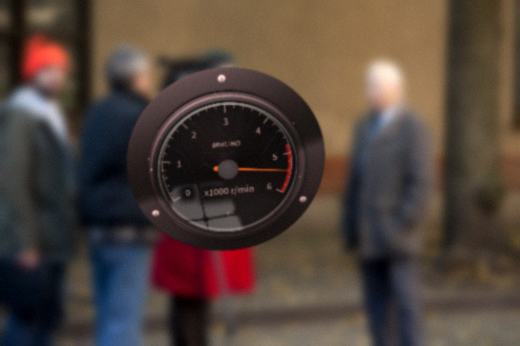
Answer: 5400 rpm
